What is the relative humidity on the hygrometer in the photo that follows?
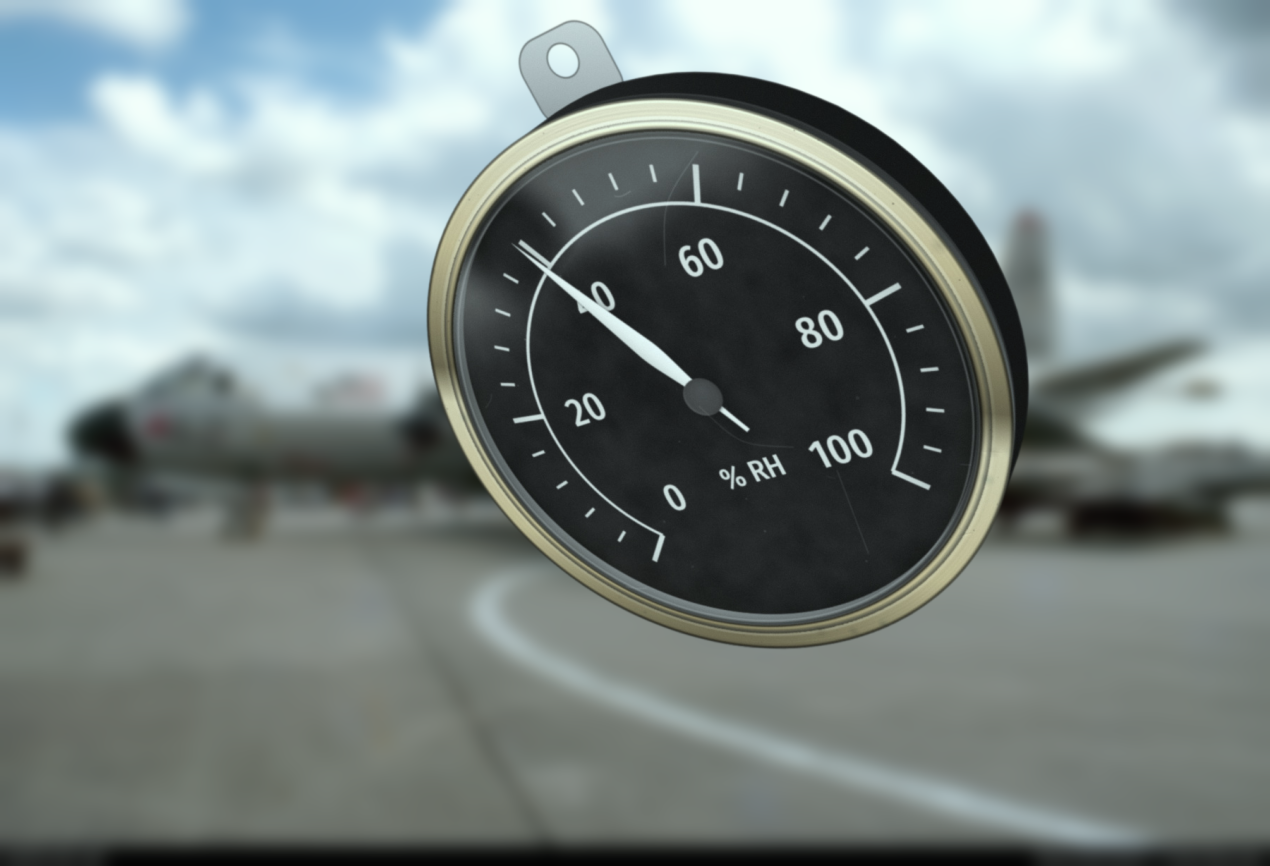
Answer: 40 %
